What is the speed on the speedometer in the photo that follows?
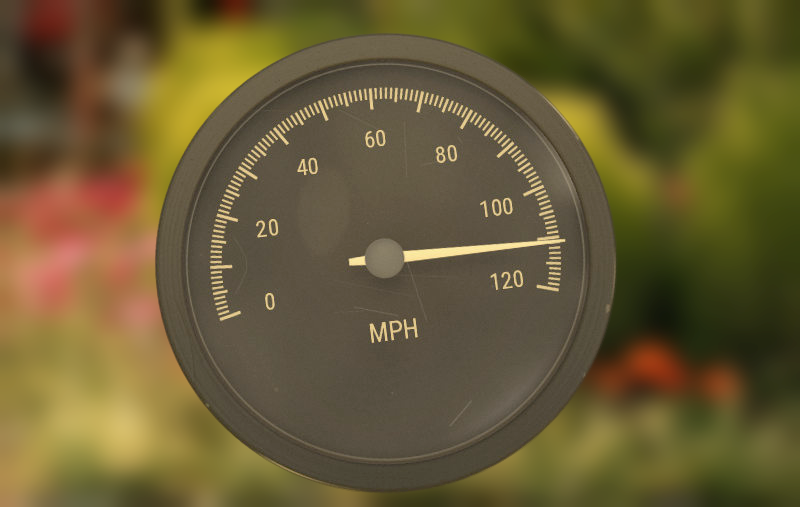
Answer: 111 mph
